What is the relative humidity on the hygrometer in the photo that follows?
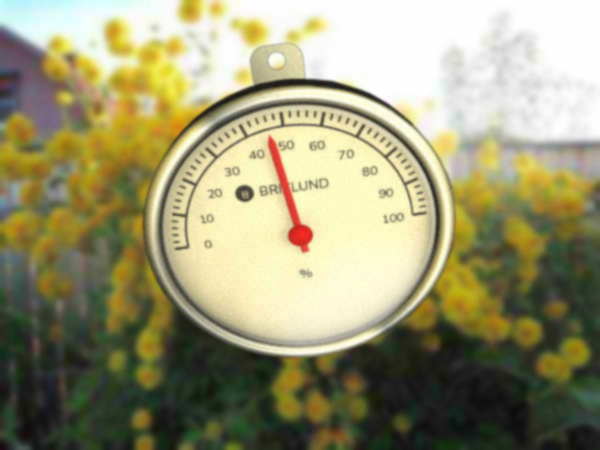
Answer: 46 %
